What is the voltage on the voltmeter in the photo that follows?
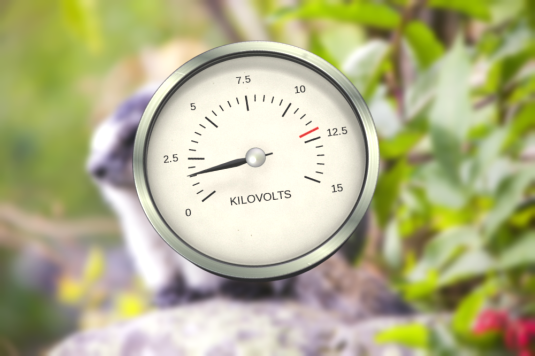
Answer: 1.5 kV
